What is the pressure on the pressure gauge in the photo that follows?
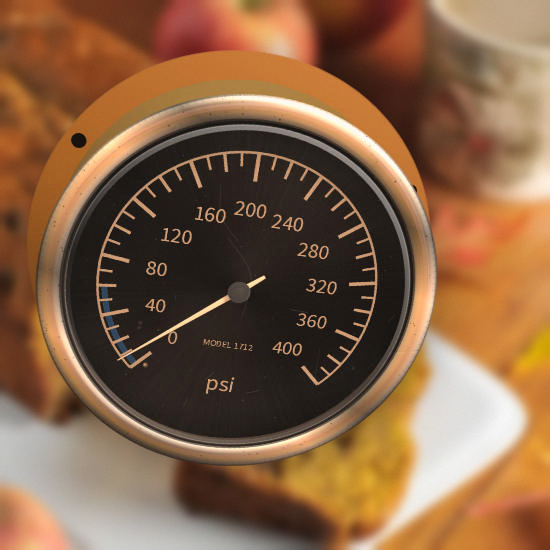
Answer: 10 psi
